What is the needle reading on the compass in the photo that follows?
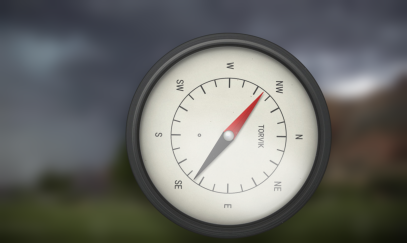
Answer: 307.5 °
